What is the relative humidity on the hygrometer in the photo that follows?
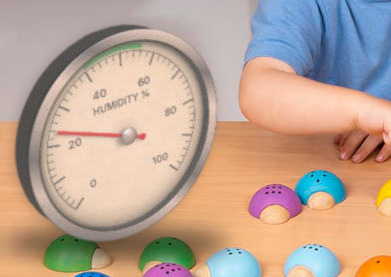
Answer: 24 %
